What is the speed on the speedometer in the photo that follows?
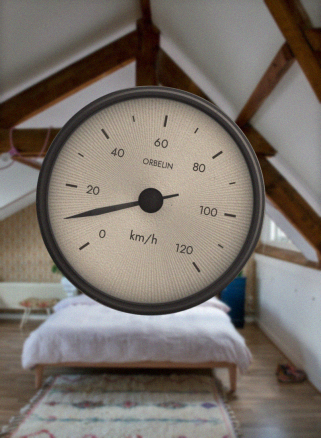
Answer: 10 km/h
